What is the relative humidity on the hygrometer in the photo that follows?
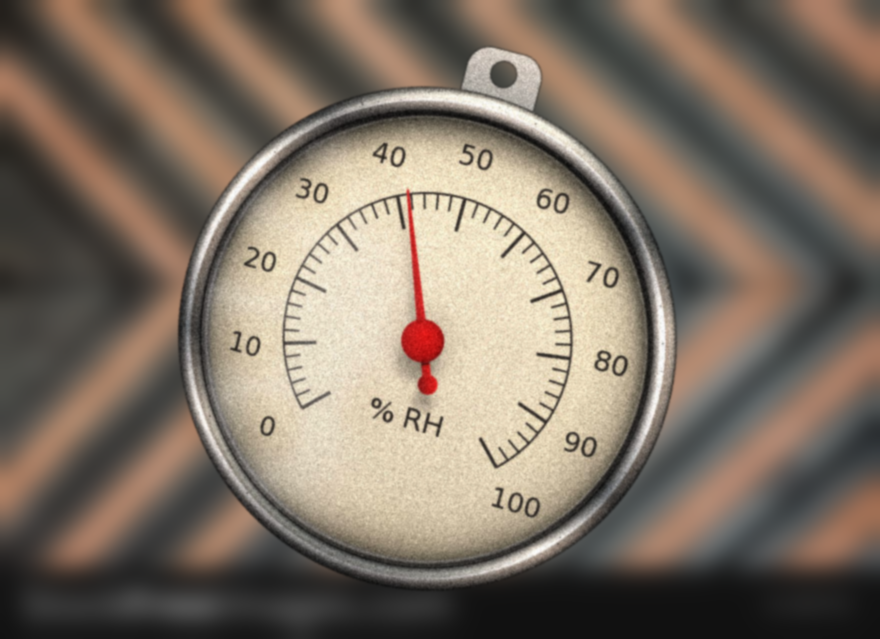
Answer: 42 %
